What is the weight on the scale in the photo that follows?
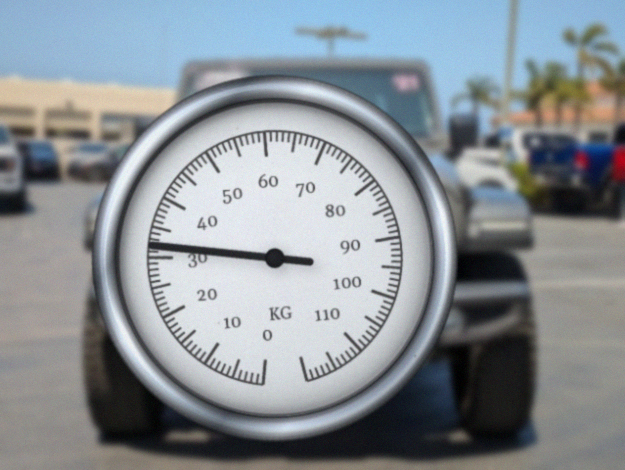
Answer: 32 kg
